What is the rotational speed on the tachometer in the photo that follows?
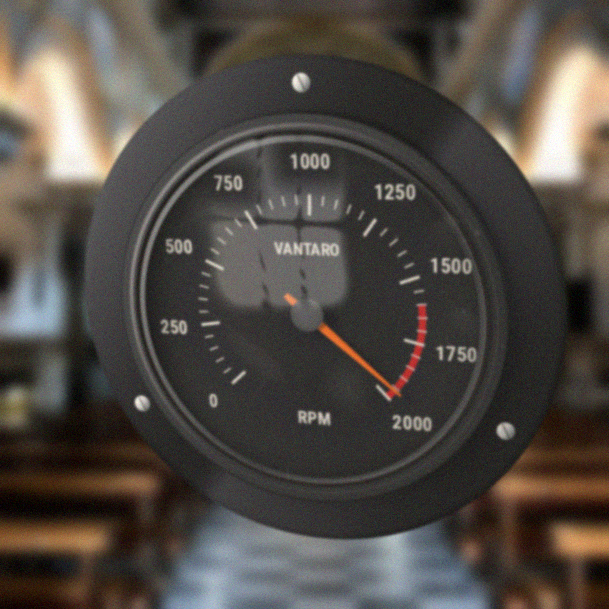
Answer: 1950 rpm
